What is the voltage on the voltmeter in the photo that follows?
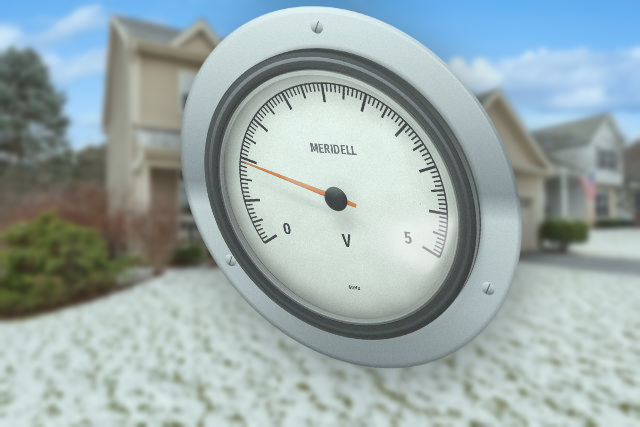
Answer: 1 V
